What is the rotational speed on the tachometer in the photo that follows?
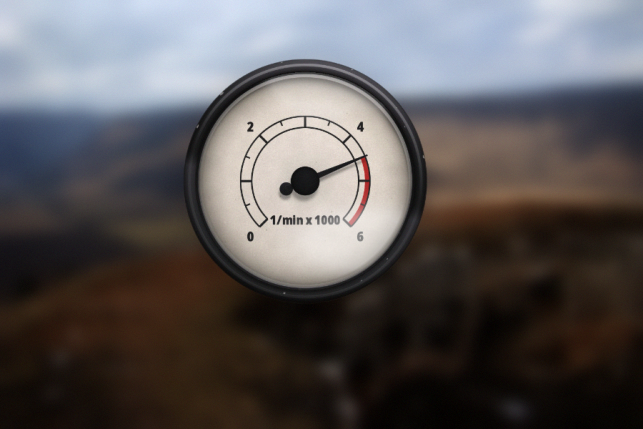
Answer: 4500 rpm
